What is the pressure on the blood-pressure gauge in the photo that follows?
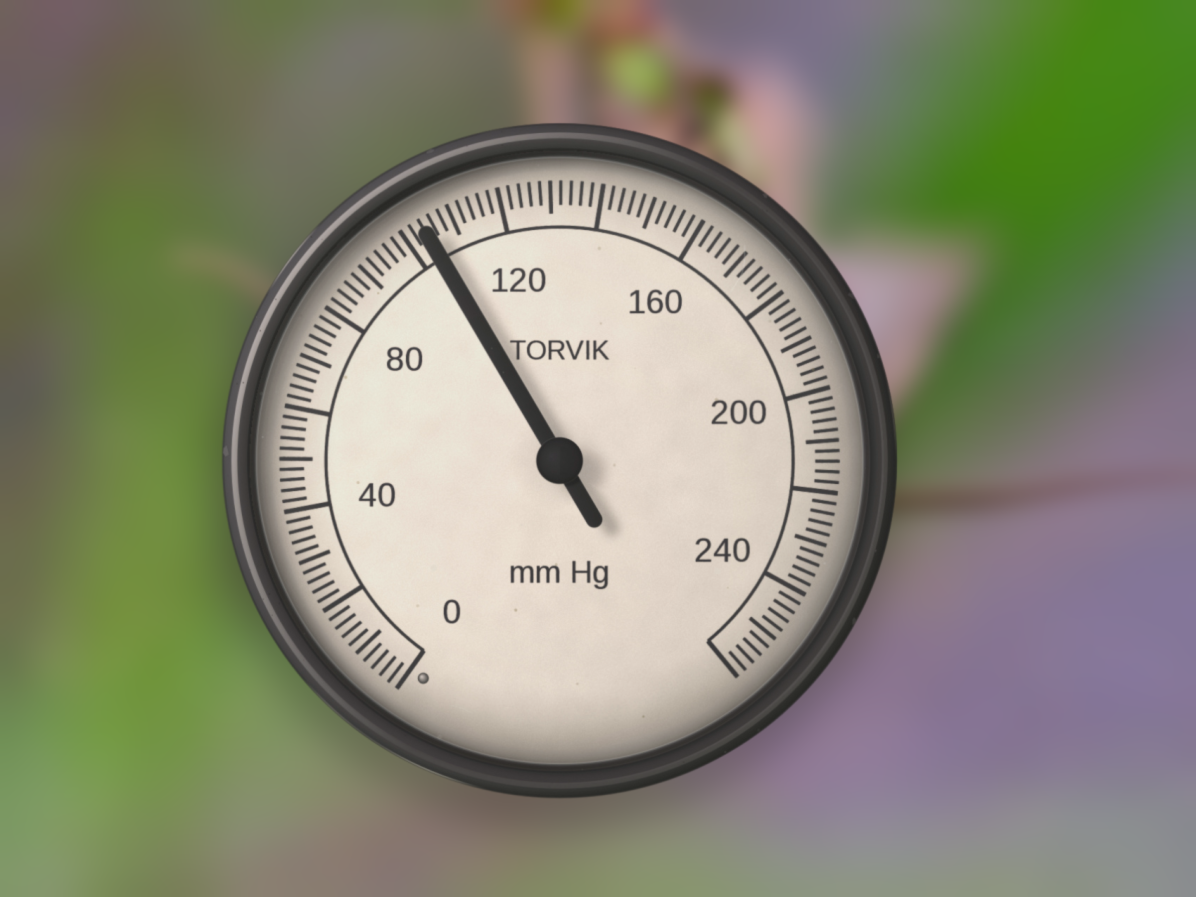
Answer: 104 mmHg
